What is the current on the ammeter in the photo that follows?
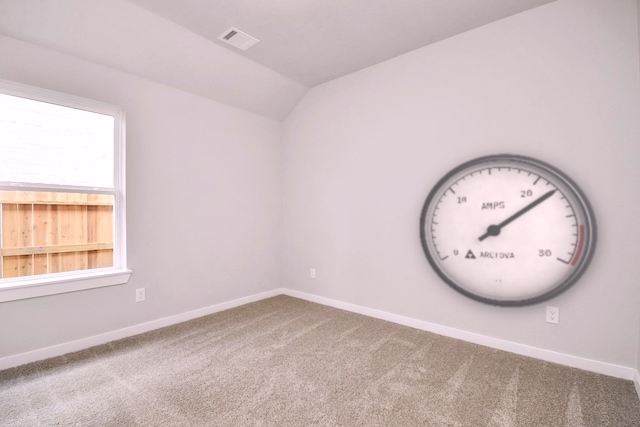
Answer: 22 A
